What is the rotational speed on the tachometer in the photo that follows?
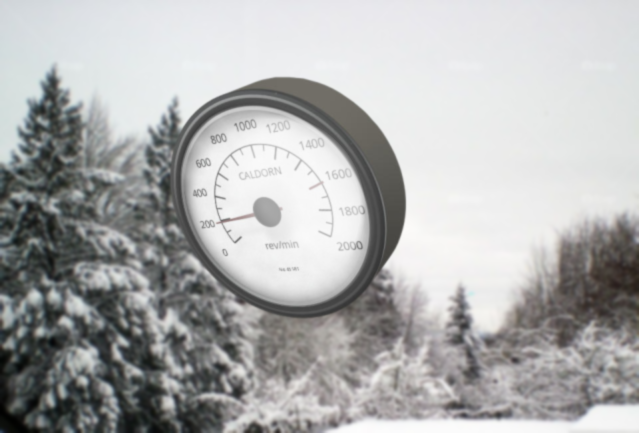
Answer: 200 rpm
